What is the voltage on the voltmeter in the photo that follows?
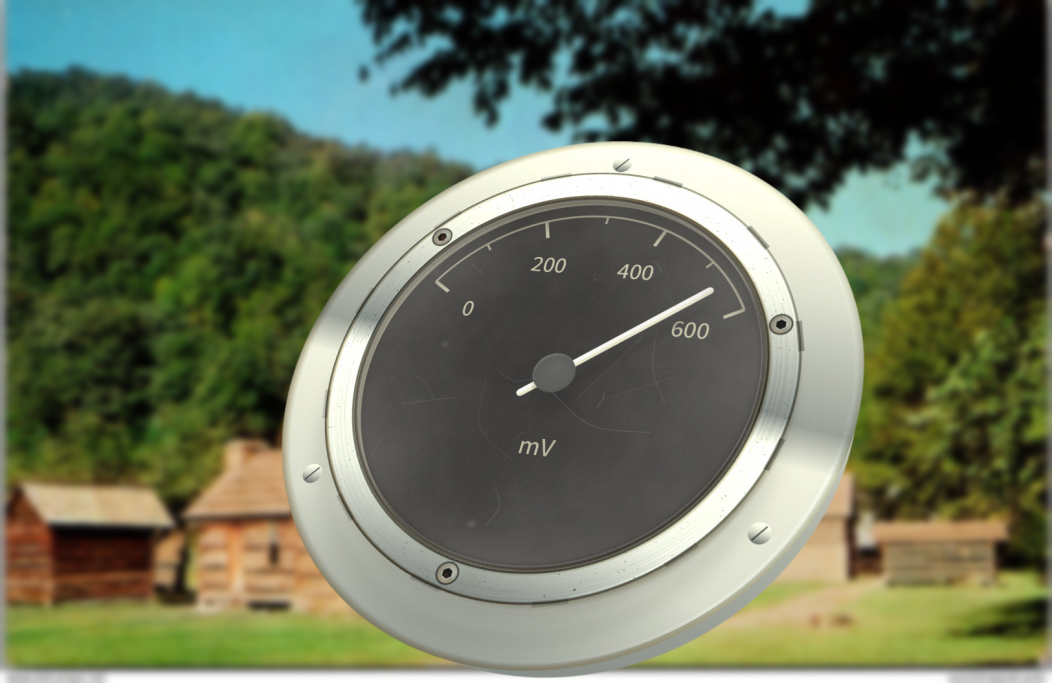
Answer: 550 mV
